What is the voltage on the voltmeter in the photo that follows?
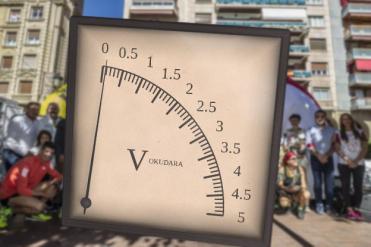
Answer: 0.1 V
